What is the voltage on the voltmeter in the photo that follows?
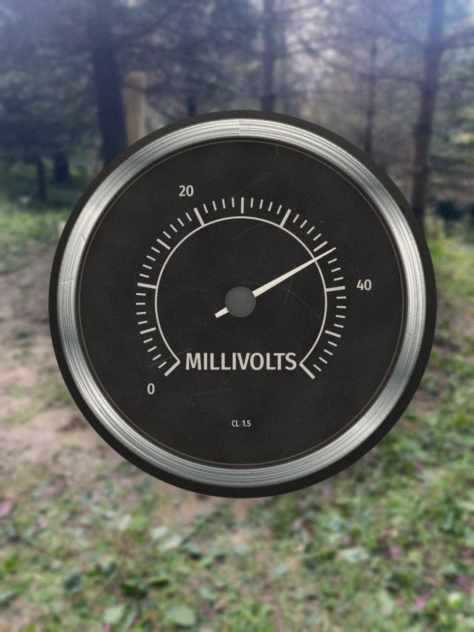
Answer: 36 mV
